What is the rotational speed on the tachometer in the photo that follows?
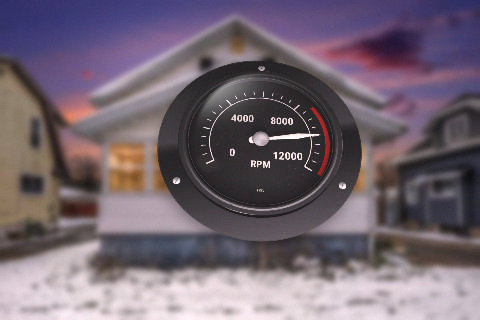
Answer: 10000 rpm
